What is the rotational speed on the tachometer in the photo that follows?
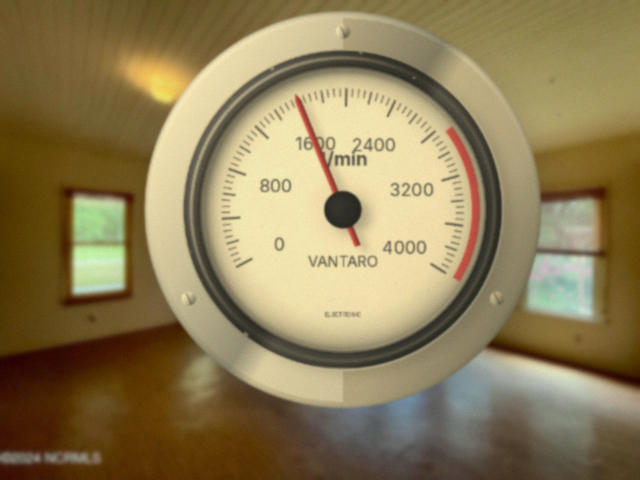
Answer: 1600 rpm
